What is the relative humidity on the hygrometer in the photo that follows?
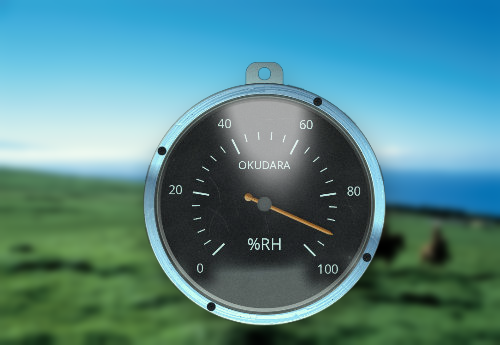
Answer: 92 %
